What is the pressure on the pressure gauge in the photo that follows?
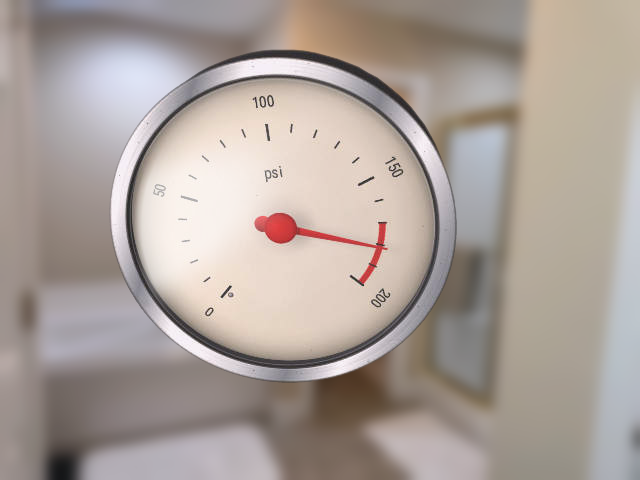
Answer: 180 psi
